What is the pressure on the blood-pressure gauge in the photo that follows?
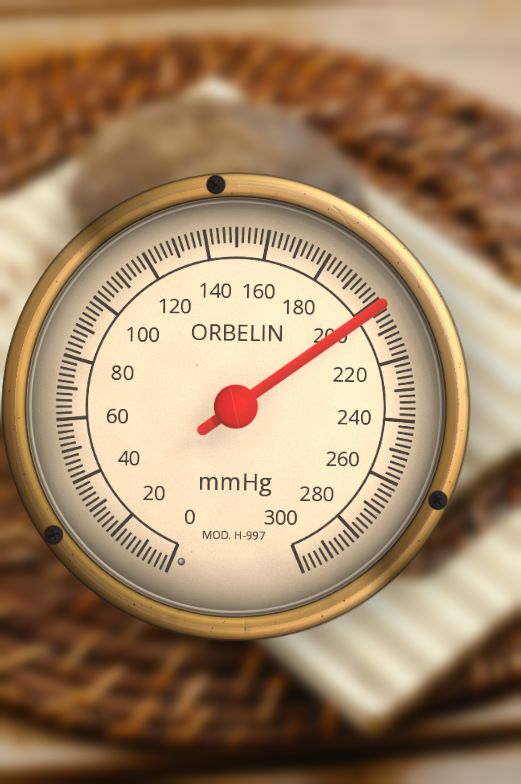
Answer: 202 mmHg
